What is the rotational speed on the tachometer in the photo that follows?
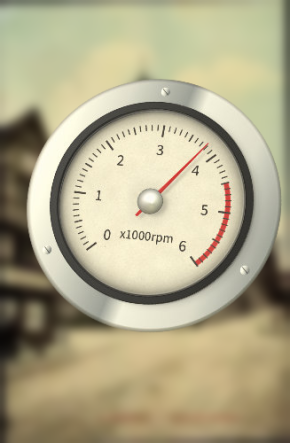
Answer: 3800 rpm
